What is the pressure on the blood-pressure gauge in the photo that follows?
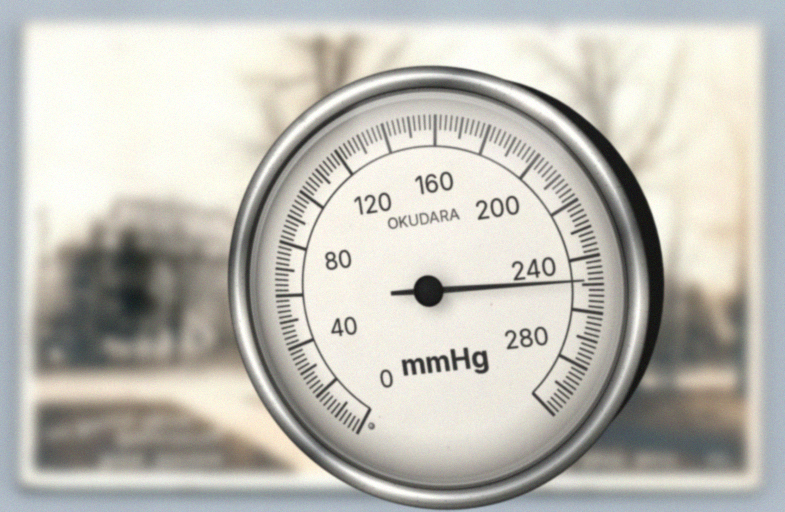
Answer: 248 mmHg
